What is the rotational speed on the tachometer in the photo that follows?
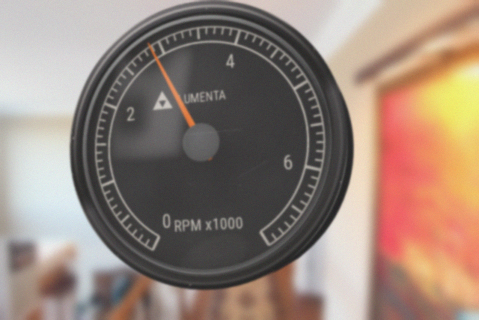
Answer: 2900 rpm
